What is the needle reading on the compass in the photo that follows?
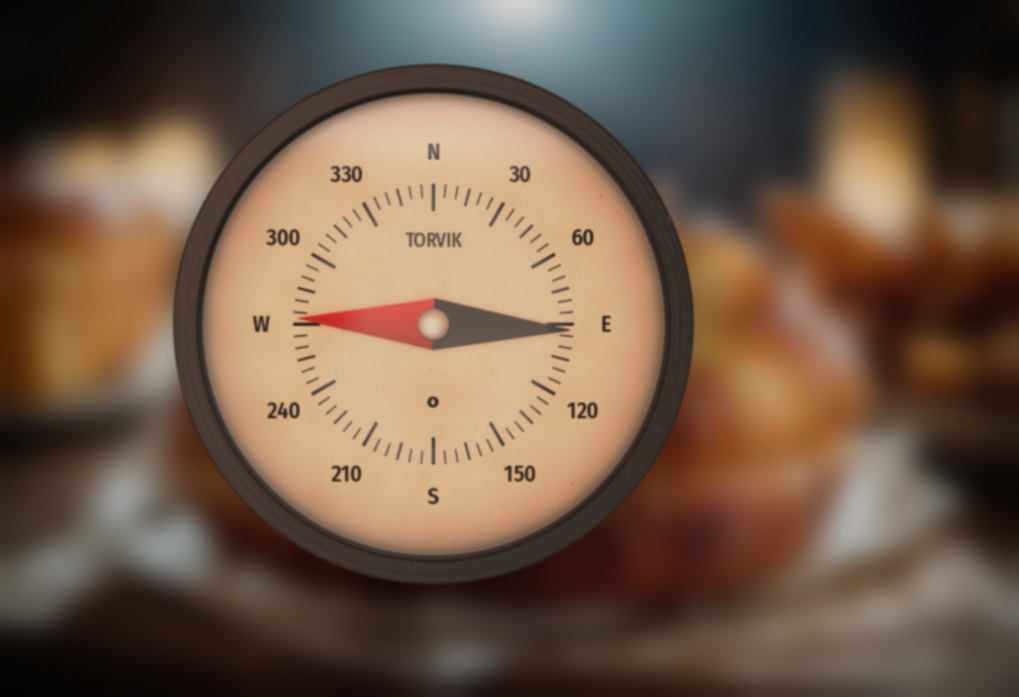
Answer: 272.5 °
